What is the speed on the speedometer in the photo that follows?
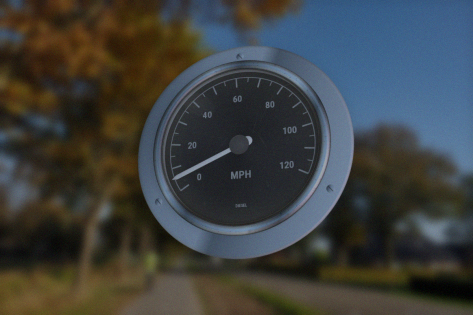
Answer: 5 mph
